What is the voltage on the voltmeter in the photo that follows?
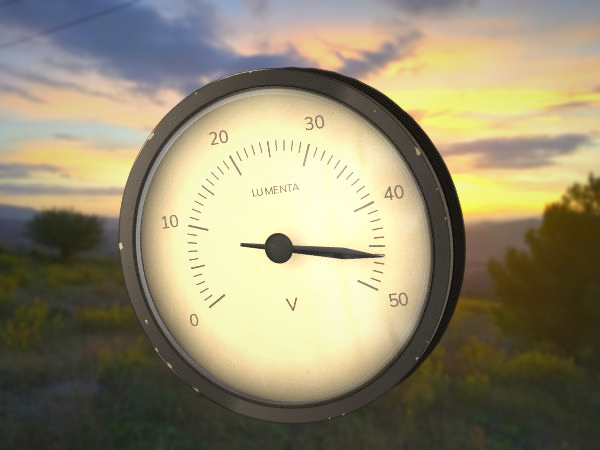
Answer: 46 V
